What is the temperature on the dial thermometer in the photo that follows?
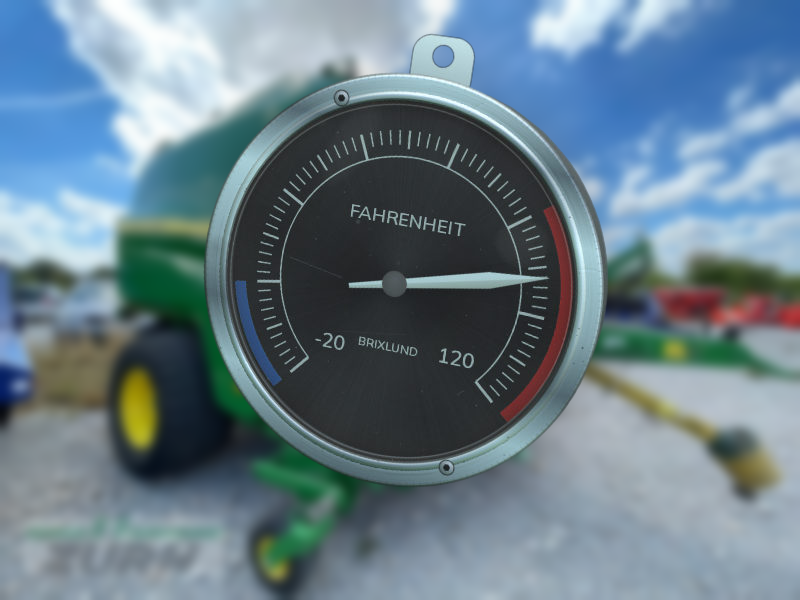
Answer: 92 °F
